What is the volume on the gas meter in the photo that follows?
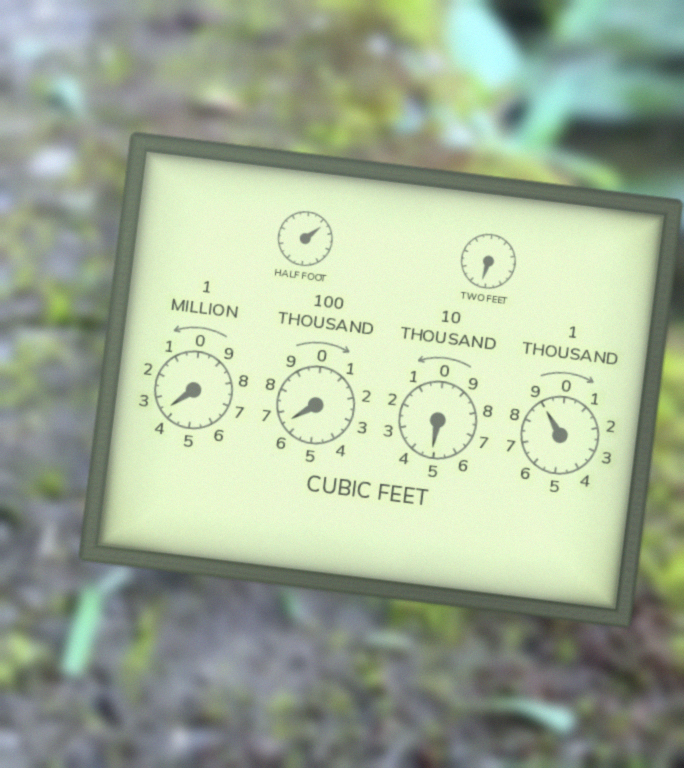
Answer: 364900 ft³
